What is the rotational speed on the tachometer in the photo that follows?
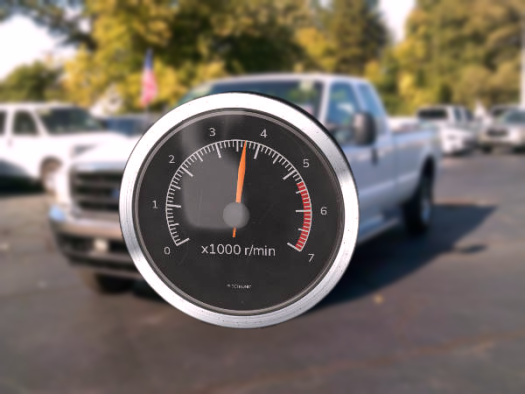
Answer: 3700 rpm
